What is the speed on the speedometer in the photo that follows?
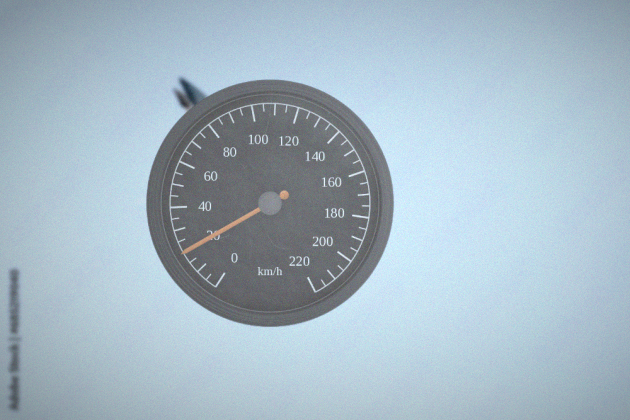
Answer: 20 km/h
